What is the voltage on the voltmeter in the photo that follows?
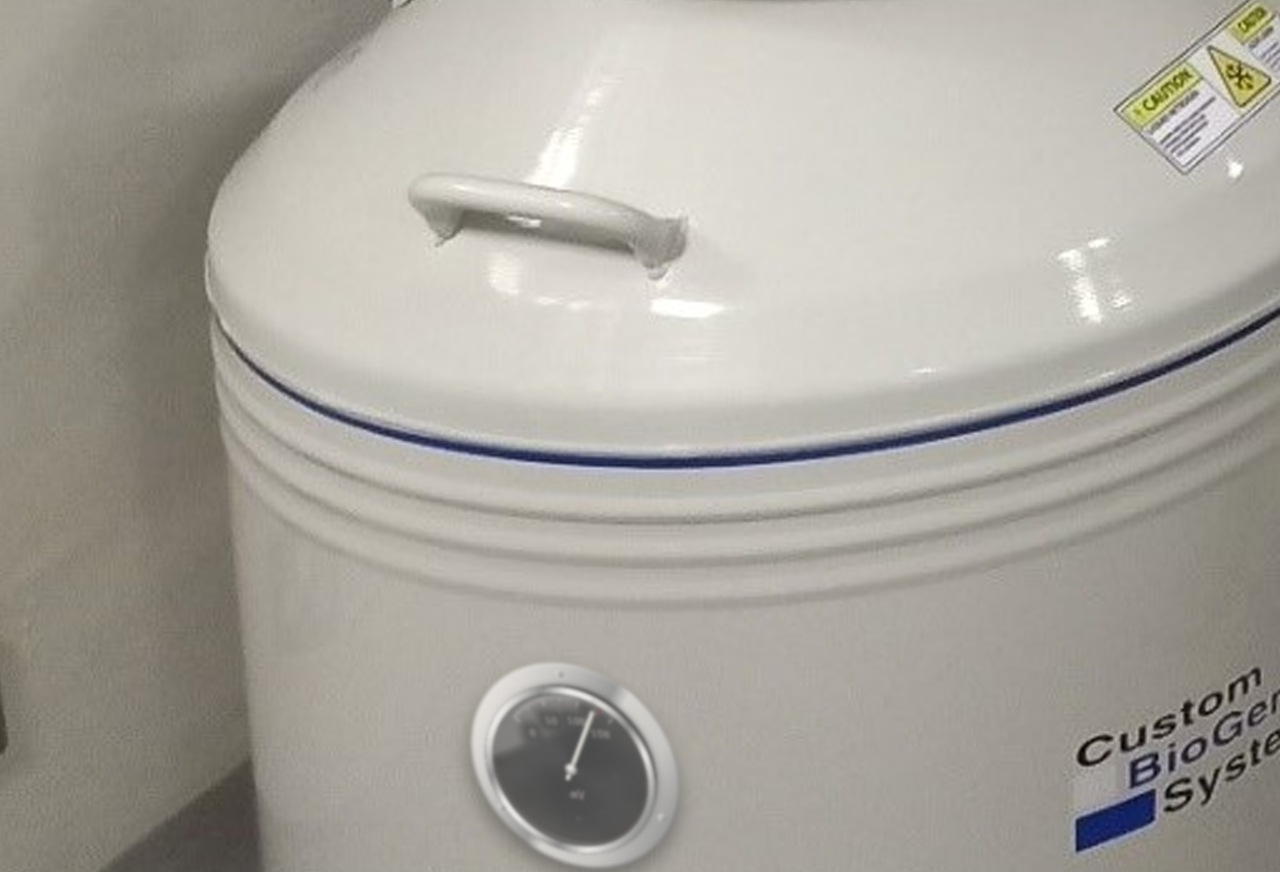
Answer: 125 mV
